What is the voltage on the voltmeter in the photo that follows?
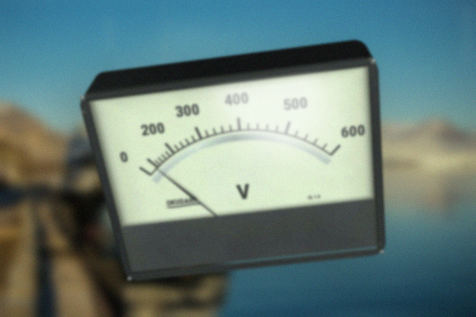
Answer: 100 V
